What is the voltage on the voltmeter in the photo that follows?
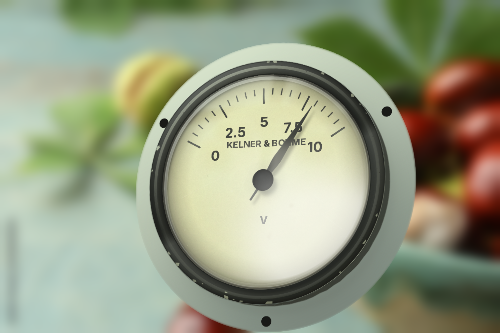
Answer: 8 V
